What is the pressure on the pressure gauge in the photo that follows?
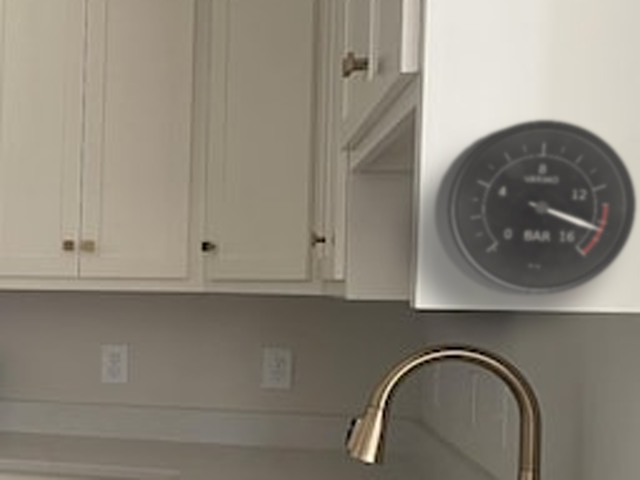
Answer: 14.5 bar
